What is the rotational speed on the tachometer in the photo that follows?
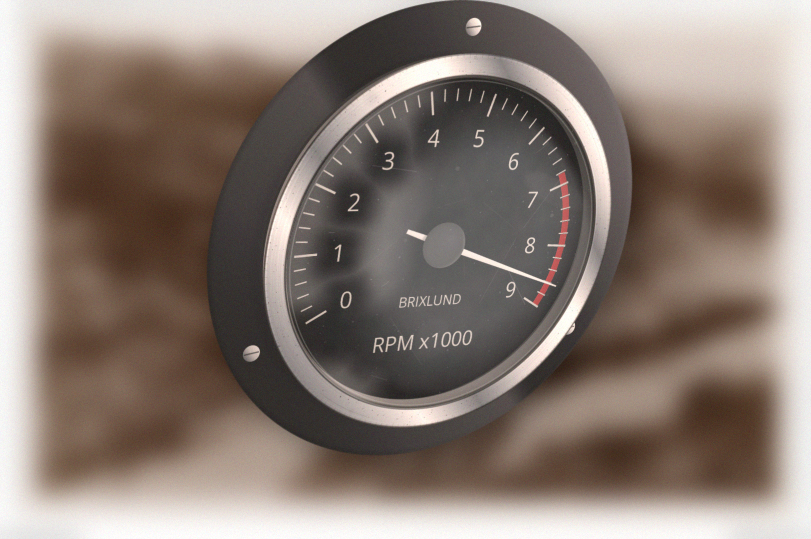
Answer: 8600 rpm
